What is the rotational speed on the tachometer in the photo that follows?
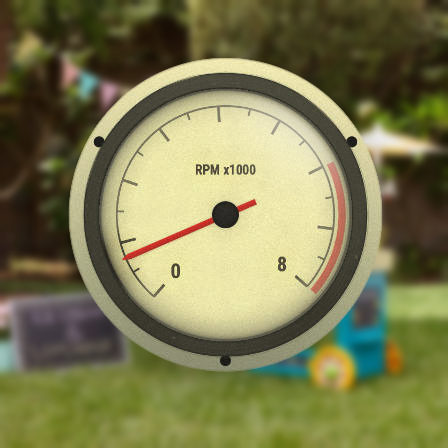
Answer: 750 rpm
